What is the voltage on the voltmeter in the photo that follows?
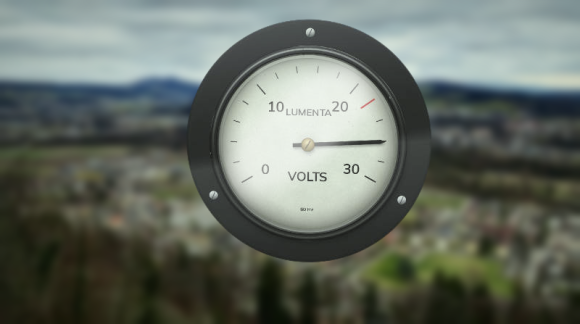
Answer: 26 V
